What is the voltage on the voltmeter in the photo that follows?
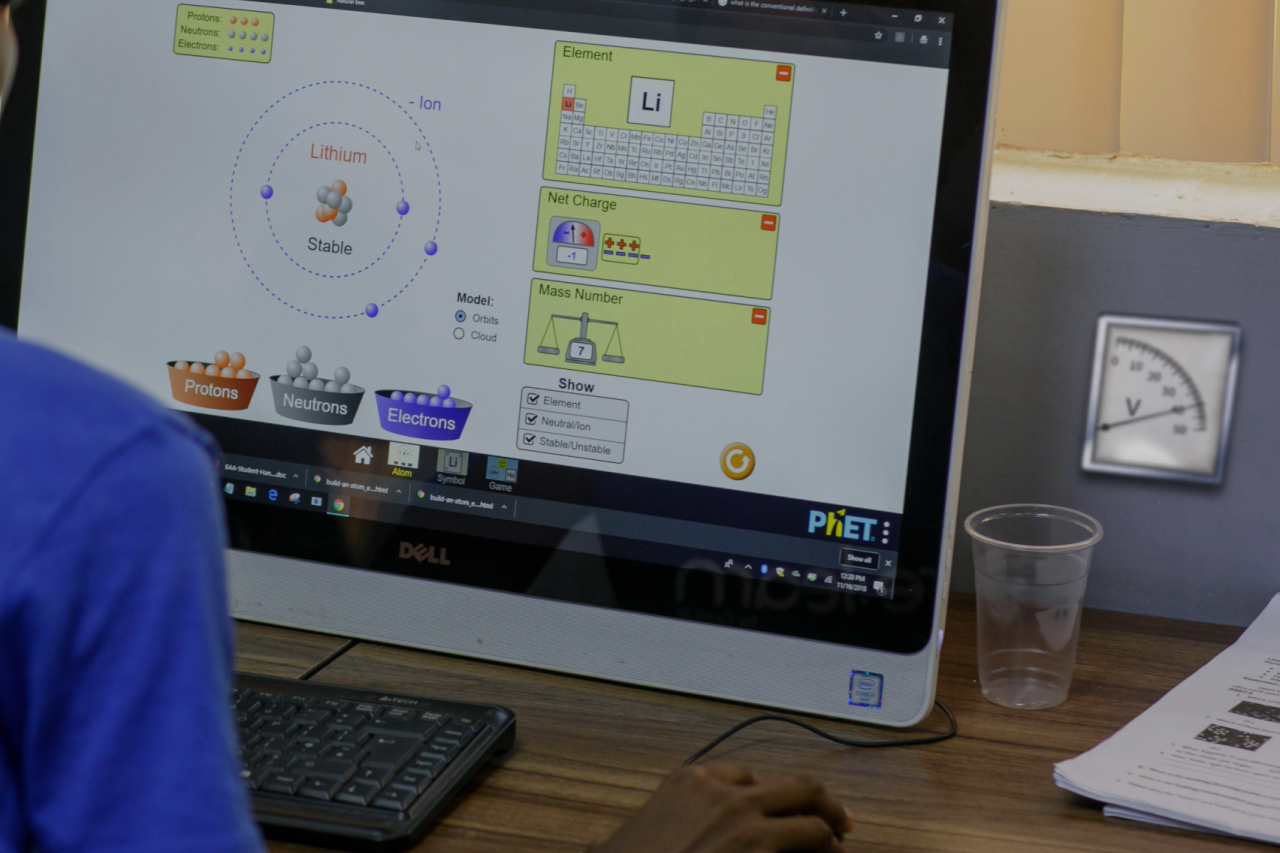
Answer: 40 V
